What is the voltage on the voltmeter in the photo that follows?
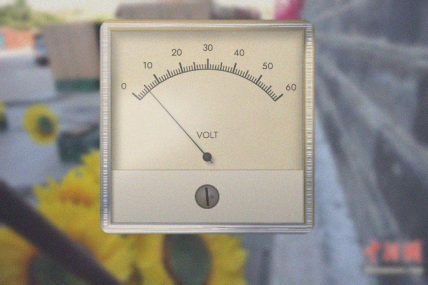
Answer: 5 V
